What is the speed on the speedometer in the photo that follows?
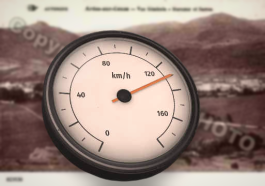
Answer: 130 km/h
